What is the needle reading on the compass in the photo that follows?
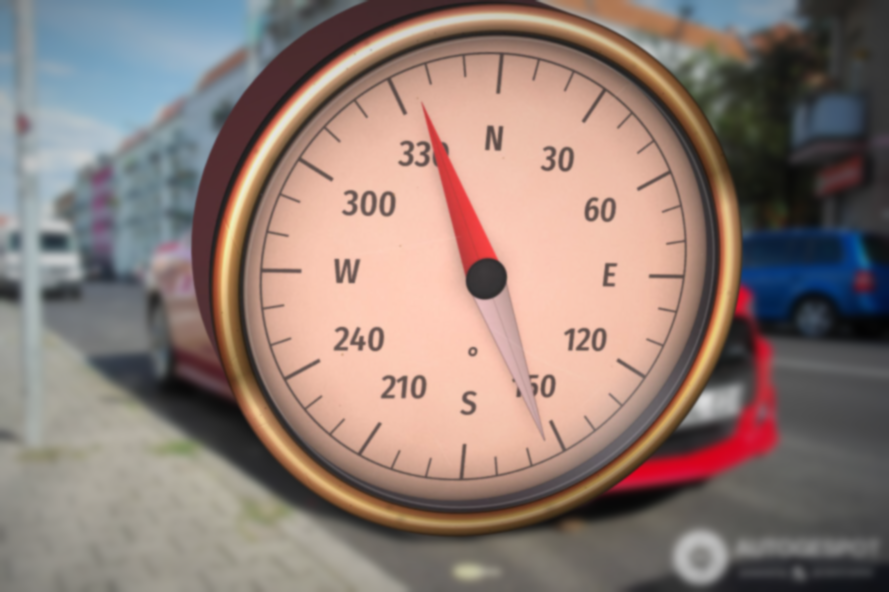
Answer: 335 °
